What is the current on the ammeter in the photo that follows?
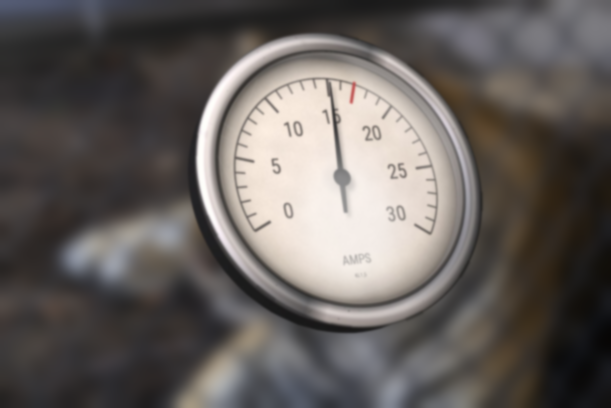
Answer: 15 A
